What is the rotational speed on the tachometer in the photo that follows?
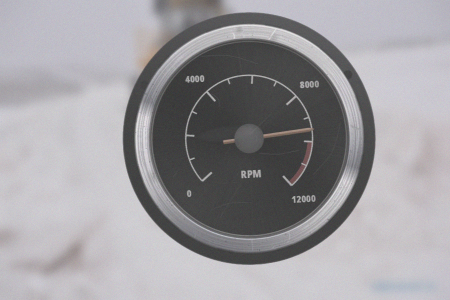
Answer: 9500 rpm
